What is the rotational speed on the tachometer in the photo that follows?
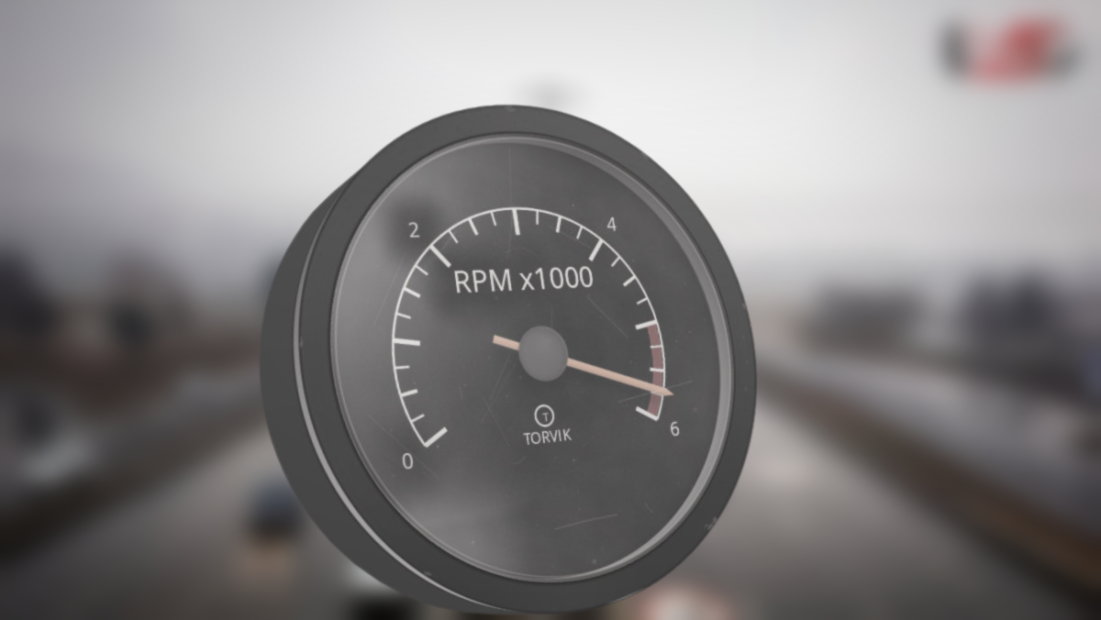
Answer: 5750 rpm
